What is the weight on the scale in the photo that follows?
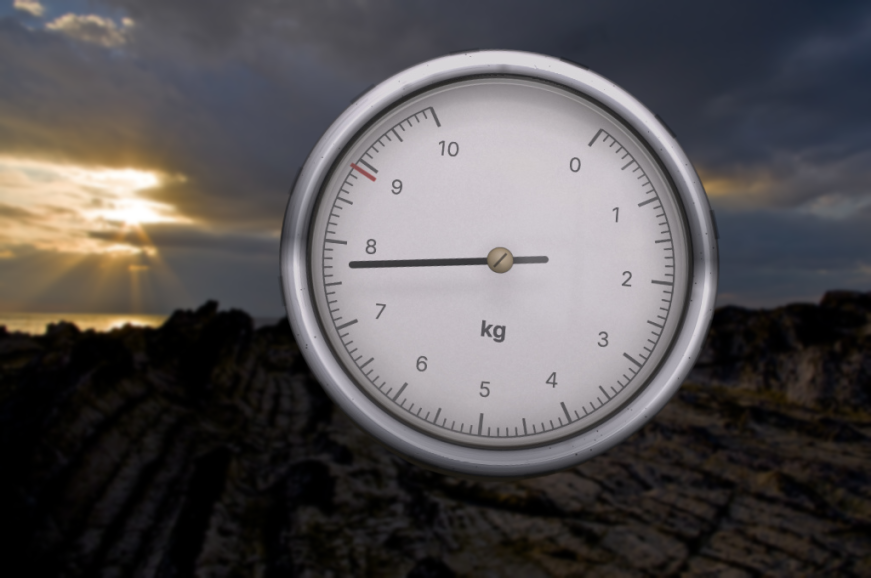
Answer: 7.7 kg
